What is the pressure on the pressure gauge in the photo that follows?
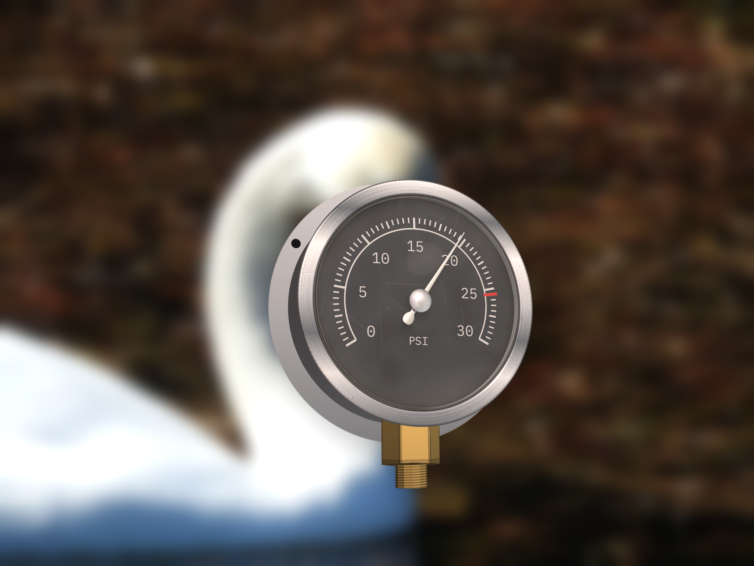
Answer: 19.5 psi
